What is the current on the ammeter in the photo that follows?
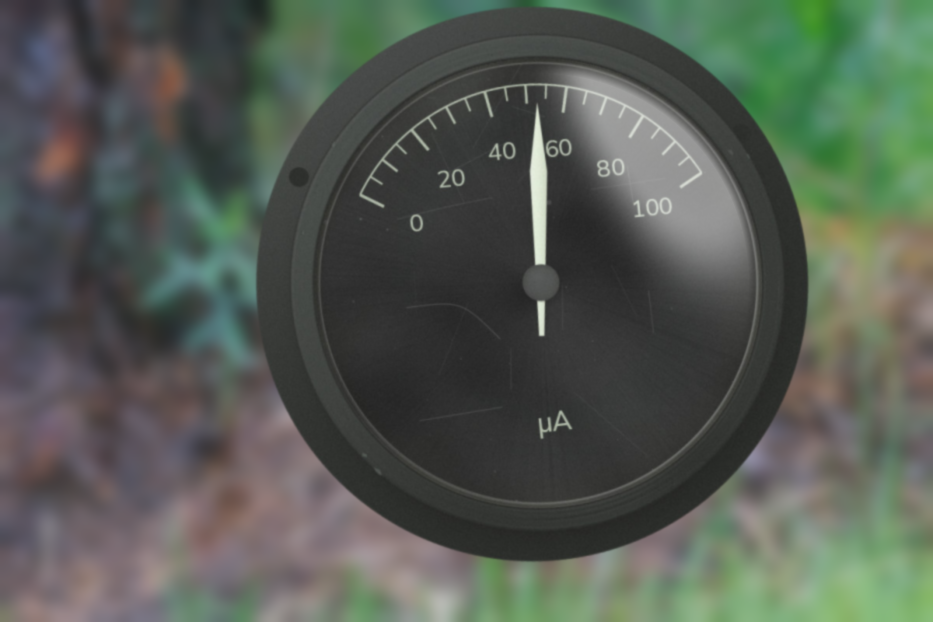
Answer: 52.5 µA
